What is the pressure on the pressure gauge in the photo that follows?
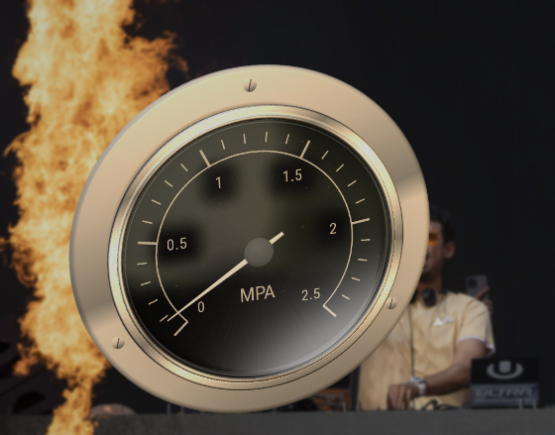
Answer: 0.1 MPa
